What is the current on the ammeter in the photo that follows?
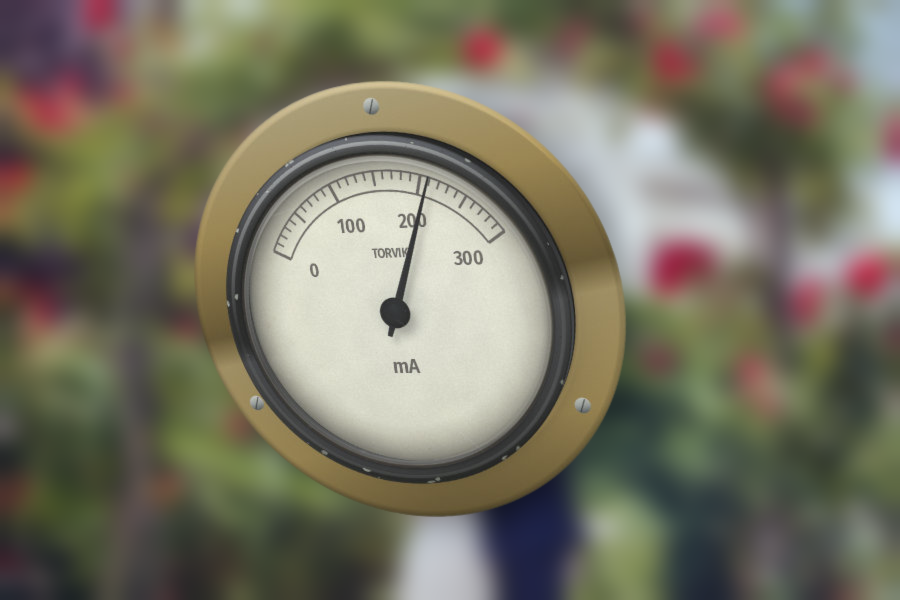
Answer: 210 mA
